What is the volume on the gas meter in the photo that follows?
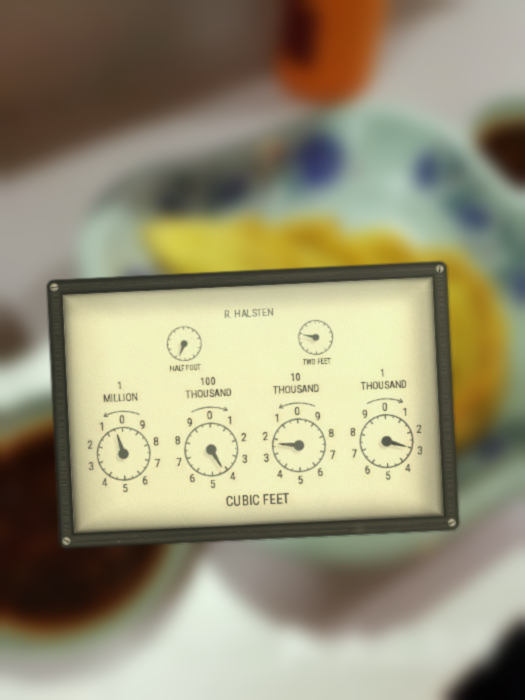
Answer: 42300 ft³
